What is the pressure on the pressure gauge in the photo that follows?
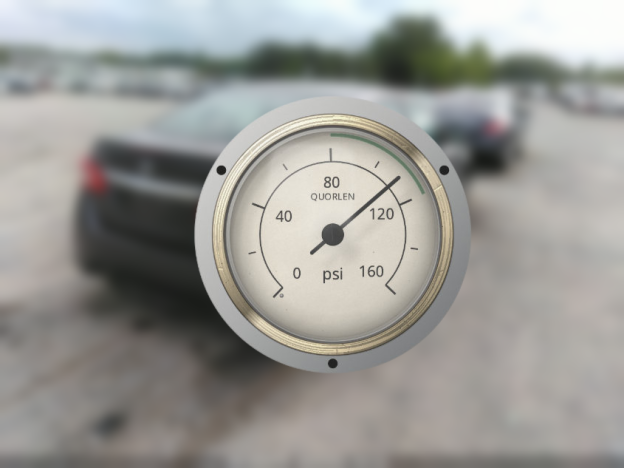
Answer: 110 psi
